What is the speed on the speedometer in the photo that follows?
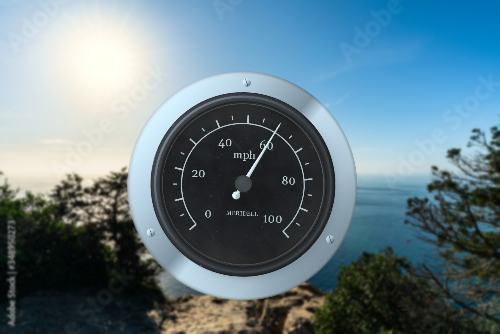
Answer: 60 mph
